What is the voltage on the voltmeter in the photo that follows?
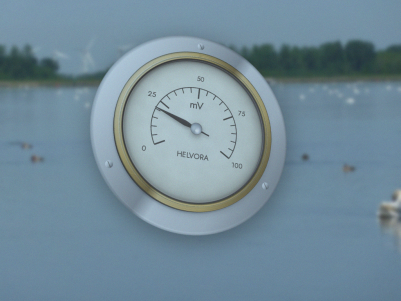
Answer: 20 mV
